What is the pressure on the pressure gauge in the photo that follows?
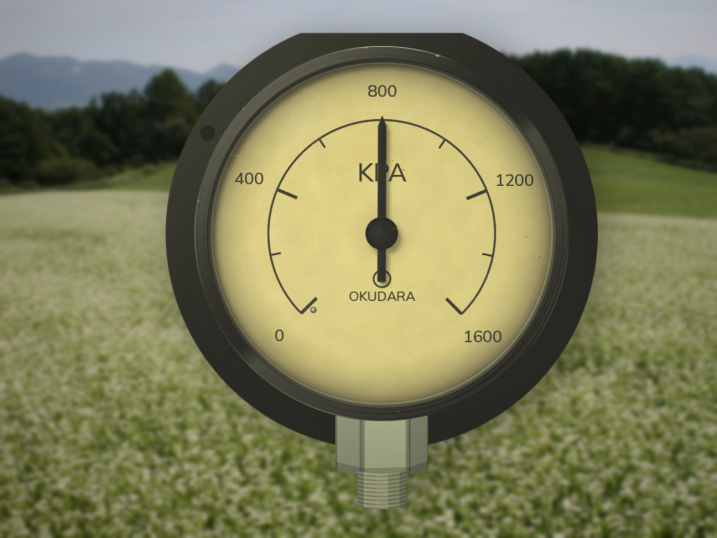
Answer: 800 kPa
